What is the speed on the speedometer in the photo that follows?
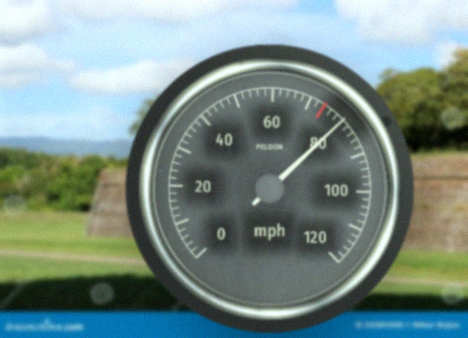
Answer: 80 mph
